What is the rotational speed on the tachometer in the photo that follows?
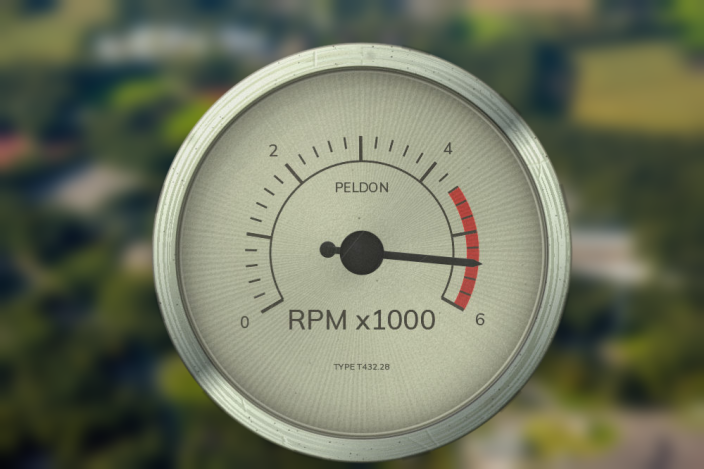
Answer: 5400 rpm
